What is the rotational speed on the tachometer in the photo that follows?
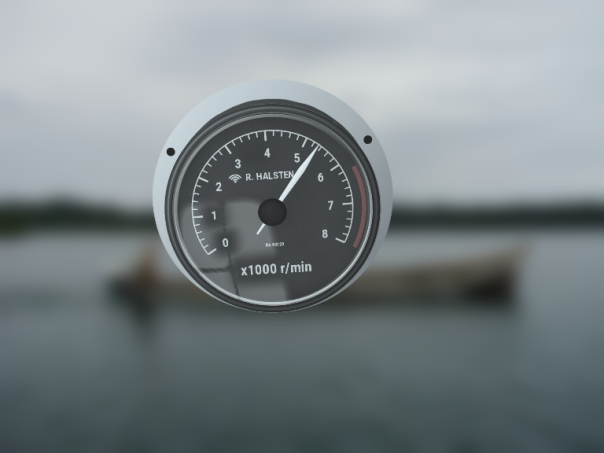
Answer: 5300 rpm
